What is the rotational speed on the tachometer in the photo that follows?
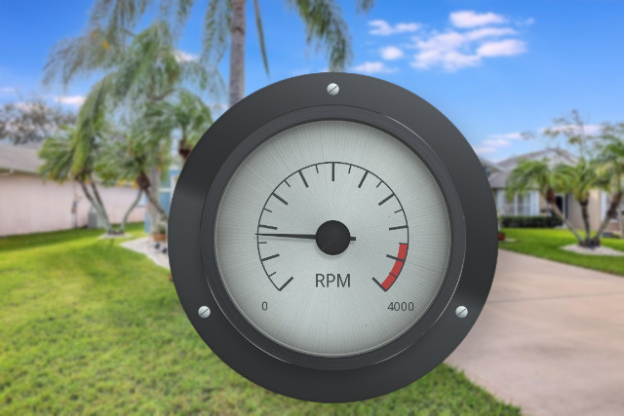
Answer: 700 rpm
